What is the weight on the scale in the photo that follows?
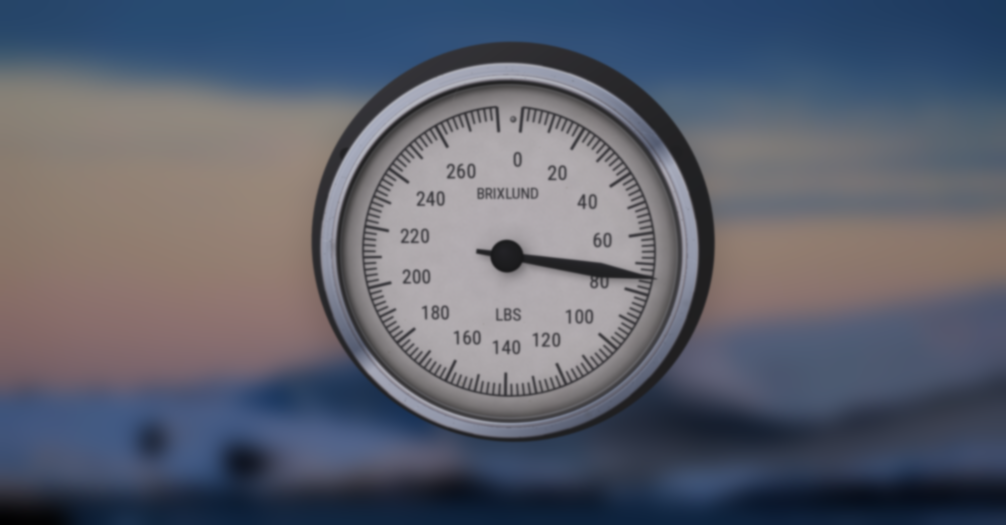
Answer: 74 lb
